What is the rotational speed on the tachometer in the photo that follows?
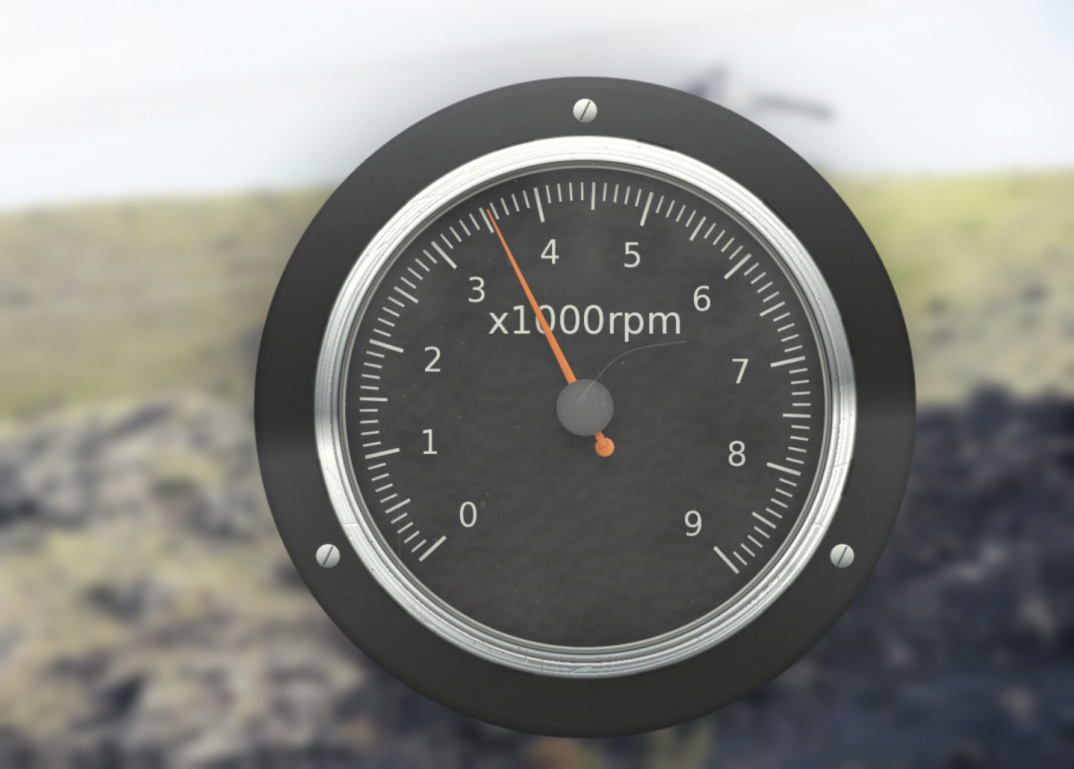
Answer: 3550 rpm
